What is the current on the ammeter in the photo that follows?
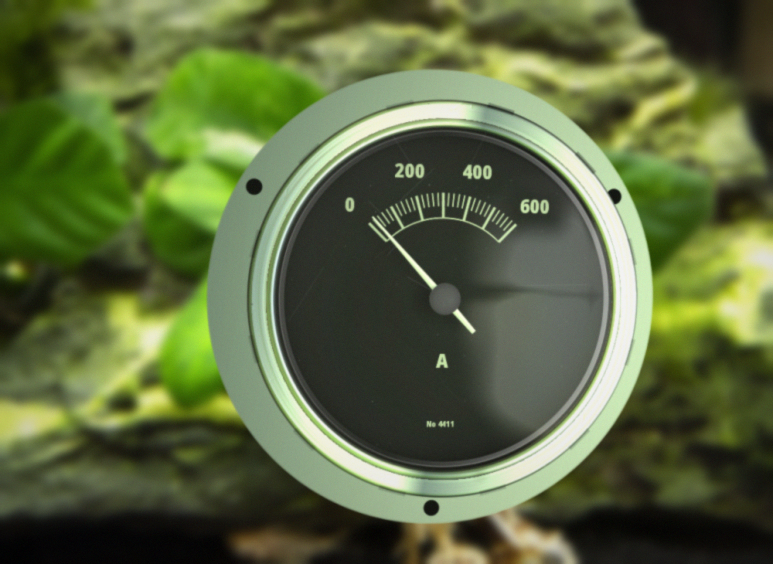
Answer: 20 A
